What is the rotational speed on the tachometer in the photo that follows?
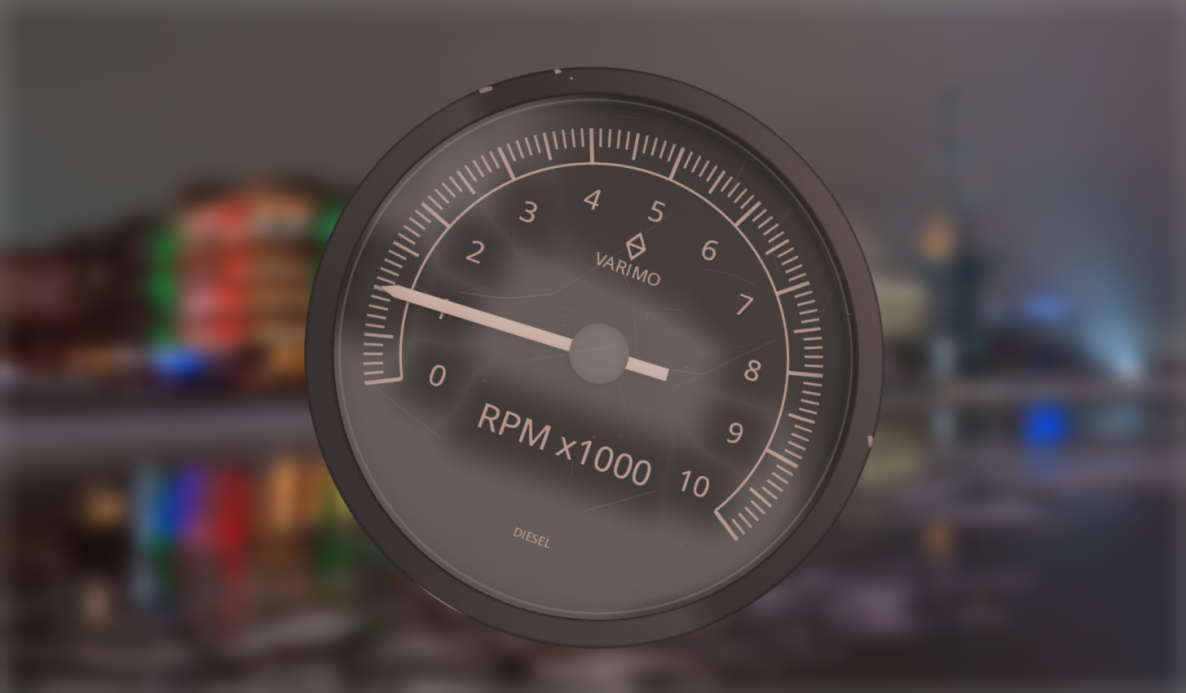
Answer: 1000 rpm
